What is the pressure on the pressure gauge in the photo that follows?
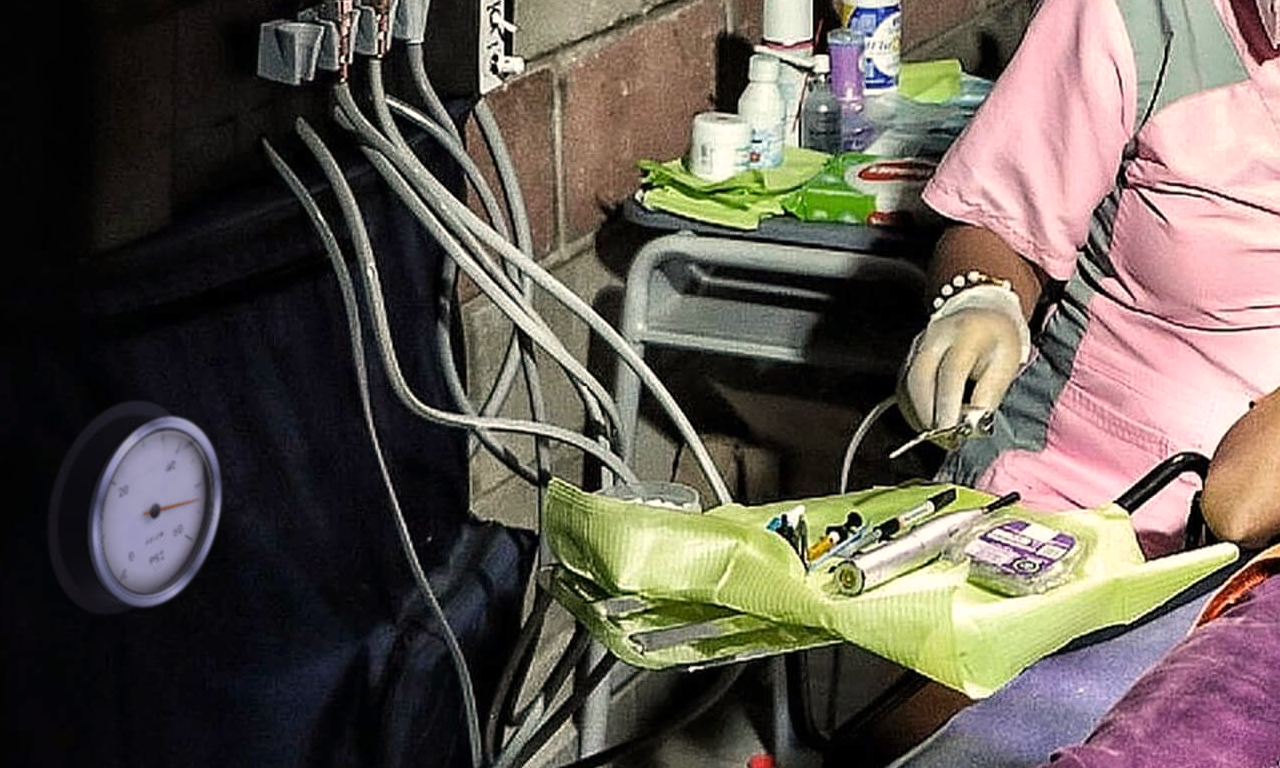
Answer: 52.5 psi
